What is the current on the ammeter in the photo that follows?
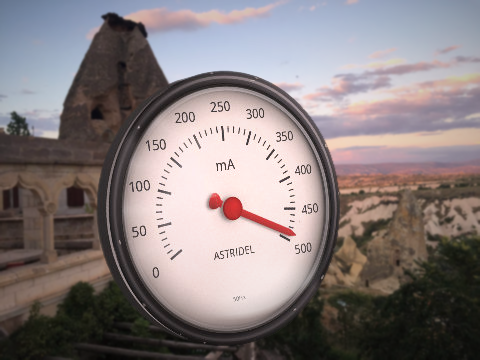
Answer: 490 mA
